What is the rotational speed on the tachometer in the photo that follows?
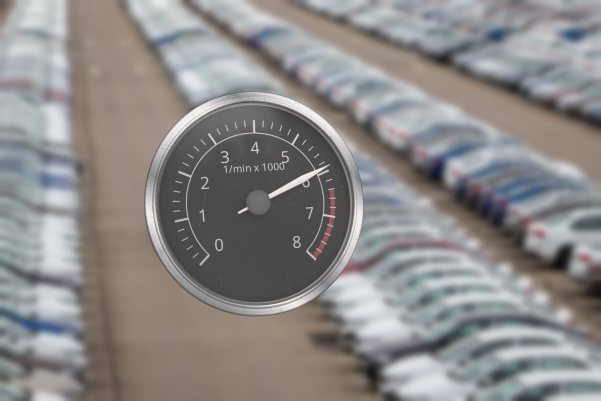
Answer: 5900 rpm
